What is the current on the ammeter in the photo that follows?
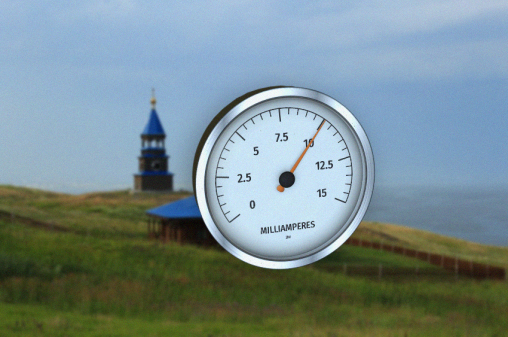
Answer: 10 mA
